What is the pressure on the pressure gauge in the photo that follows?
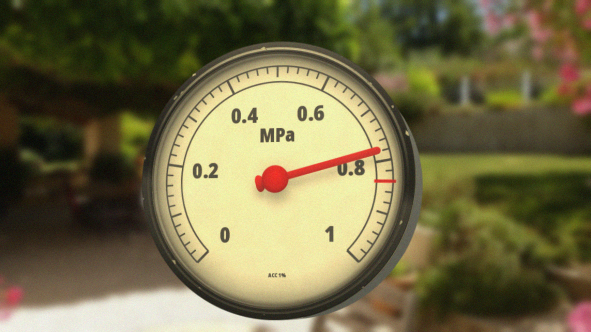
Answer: 0.78 MPa
